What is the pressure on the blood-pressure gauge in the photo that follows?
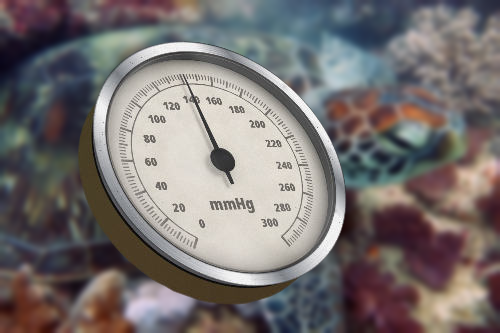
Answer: 140 mmHg
